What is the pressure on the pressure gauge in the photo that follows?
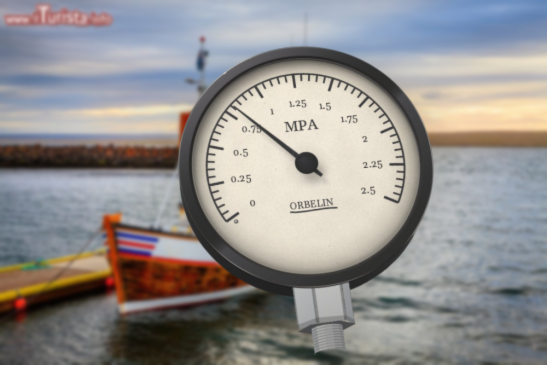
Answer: 0.8 MPa
